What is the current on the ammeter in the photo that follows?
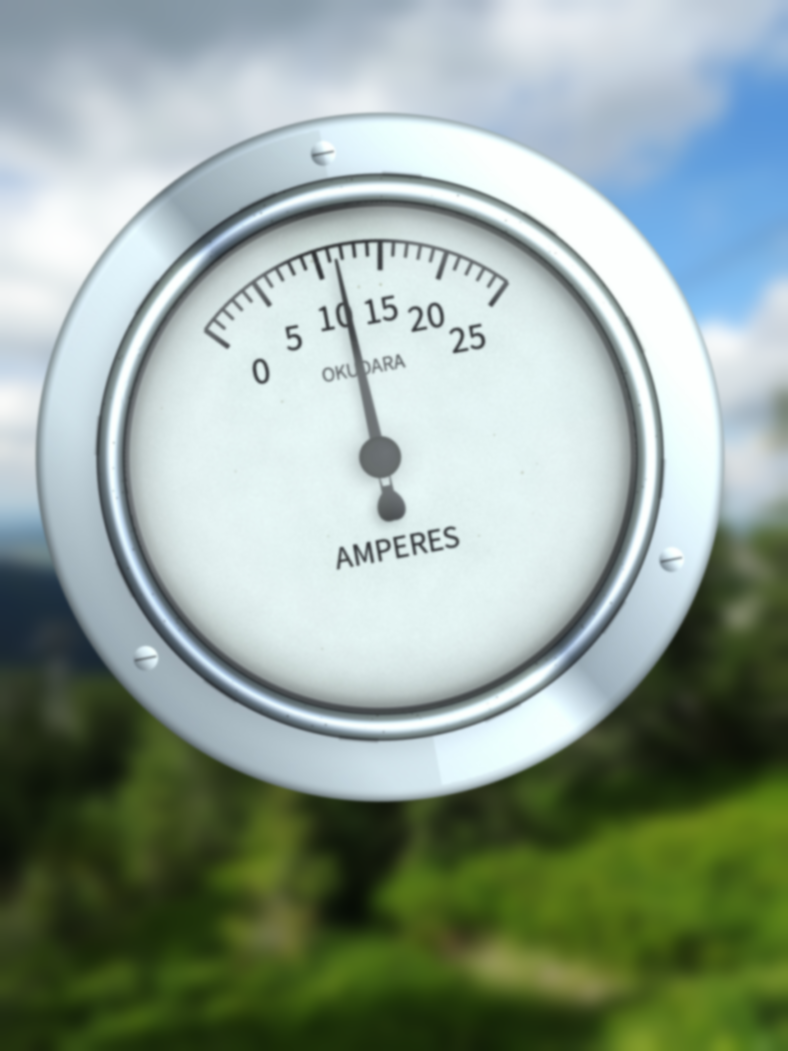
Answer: 11.5 A
